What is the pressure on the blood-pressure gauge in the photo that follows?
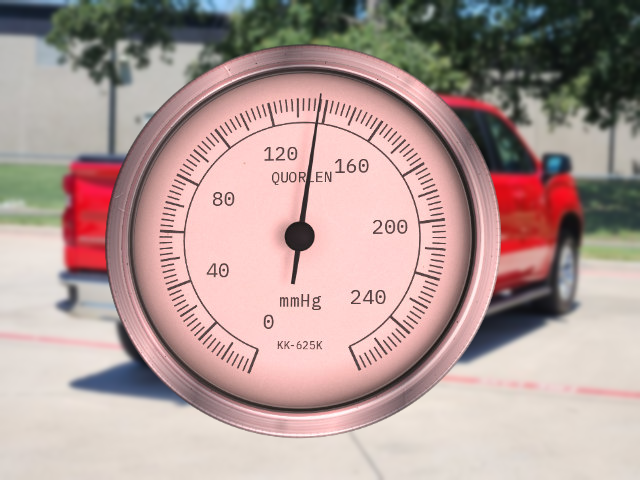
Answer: 138 mmHg
